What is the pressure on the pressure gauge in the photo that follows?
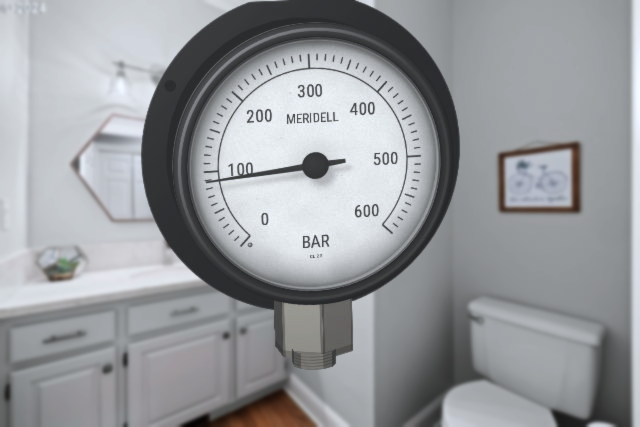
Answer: 90 bar
